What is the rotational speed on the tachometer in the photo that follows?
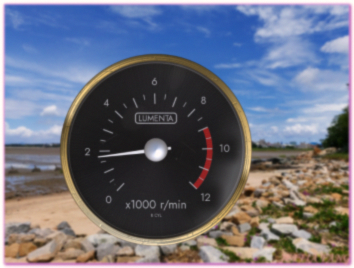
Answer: 1750 rpm
